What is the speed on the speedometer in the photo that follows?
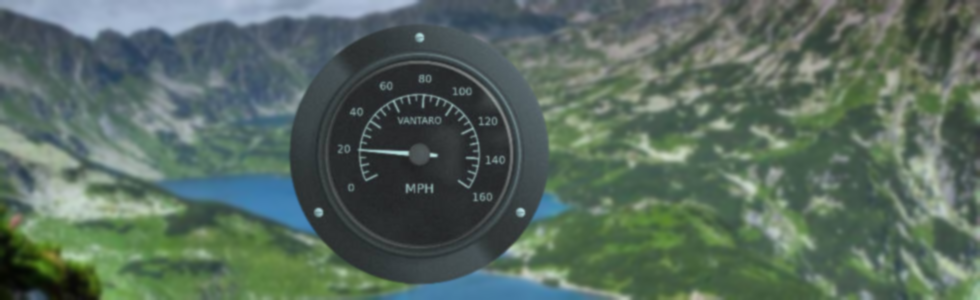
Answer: 20 mph
